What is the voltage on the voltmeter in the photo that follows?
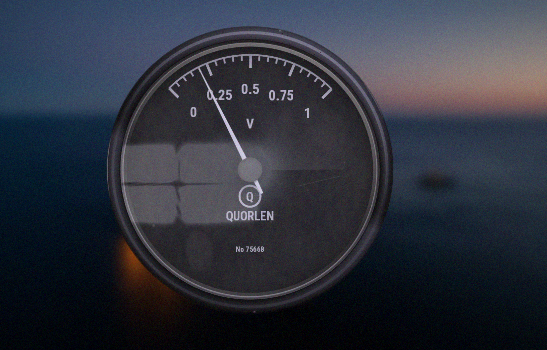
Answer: 0.2 V
